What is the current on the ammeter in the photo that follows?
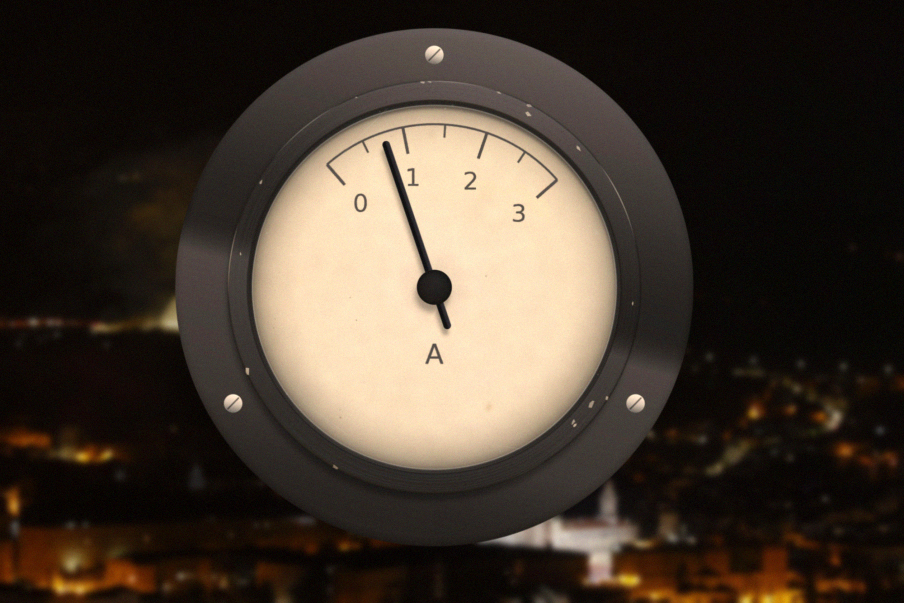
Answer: 0.75 A
